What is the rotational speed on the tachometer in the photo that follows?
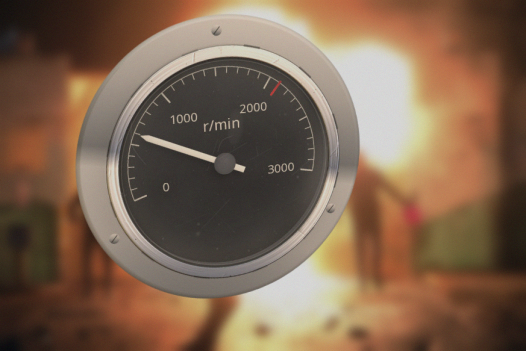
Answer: 600 rpm
